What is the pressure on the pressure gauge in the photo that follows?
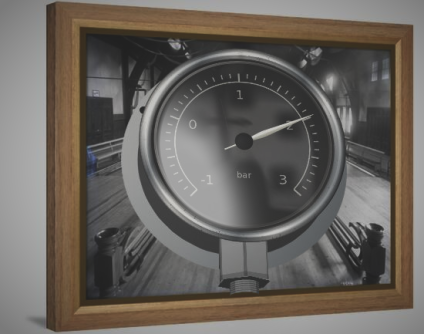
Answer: 2 bar
